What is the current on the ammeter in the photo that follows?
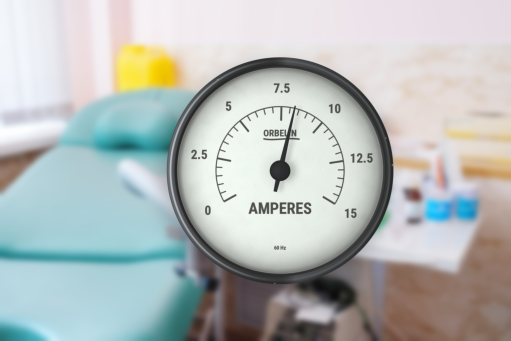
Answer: 8.25 A
